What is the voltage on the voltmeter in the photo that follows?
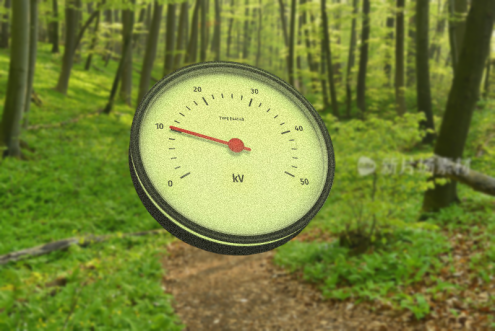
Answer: 10 kV
